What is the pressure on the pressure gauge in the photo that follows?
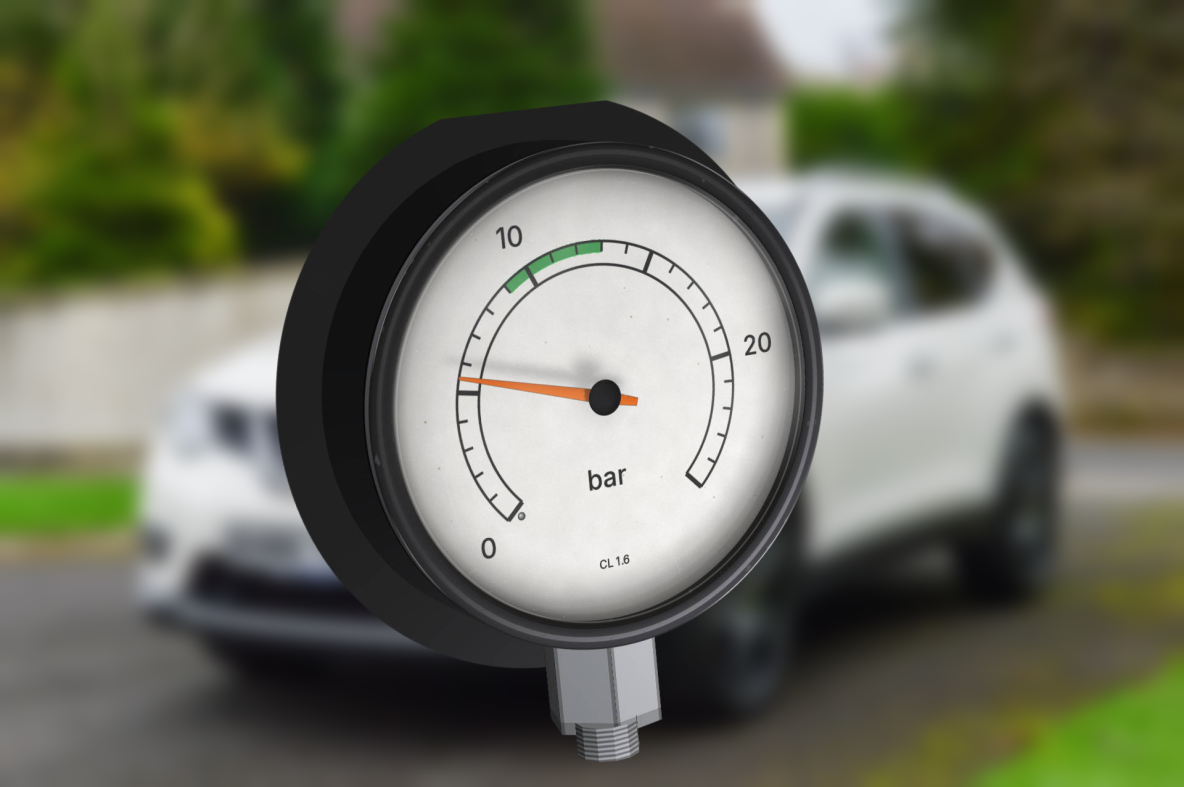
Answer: 5.5 bar
